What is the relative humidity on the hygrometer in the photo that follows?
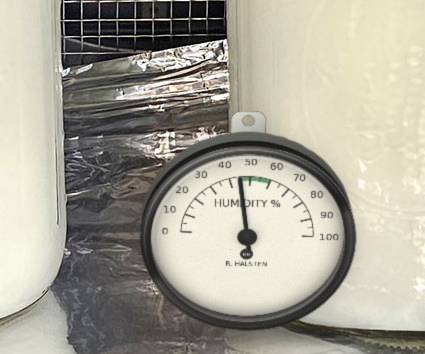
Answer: 45 %
